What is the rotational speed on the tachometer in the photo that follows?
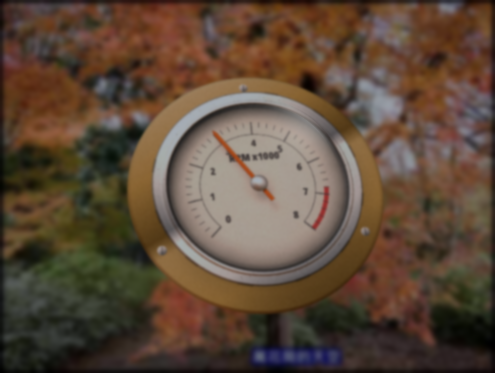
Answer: 3000 rpm
